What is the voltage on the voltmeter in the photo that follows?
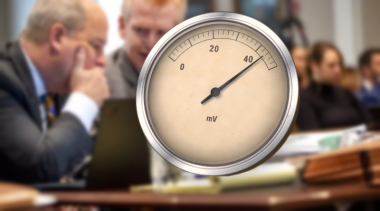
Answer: 44 mV
